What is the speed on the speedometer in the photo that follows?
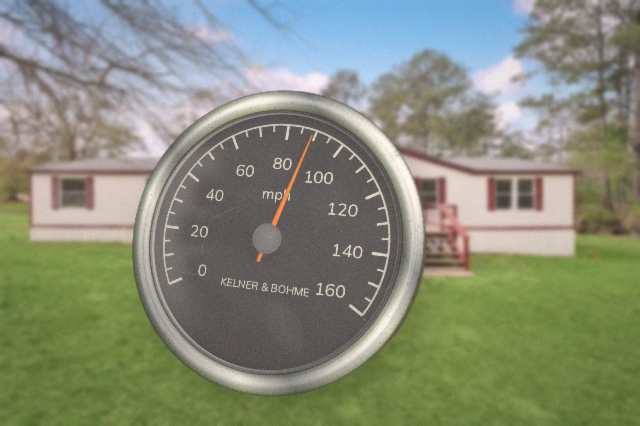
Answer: 90 mph
